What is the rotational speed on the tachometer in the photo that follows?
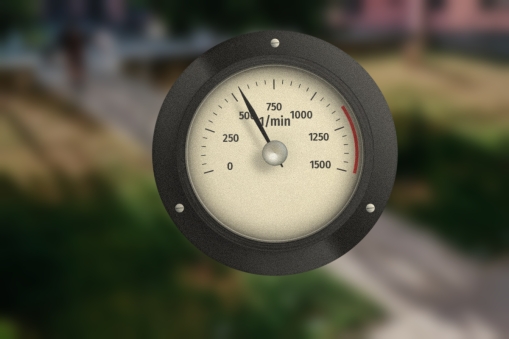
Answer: 550 rpm
